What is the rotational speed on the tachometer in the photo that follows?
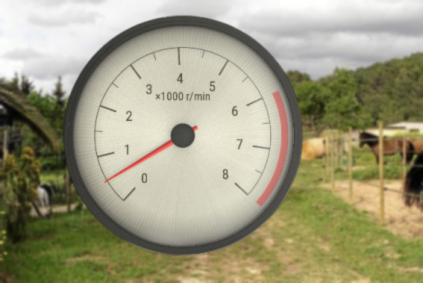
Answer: 500 rpm
